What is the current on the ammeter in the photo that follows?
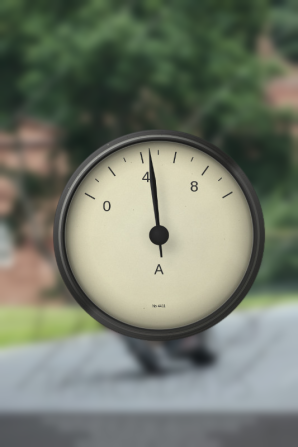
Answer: 4.5 A
